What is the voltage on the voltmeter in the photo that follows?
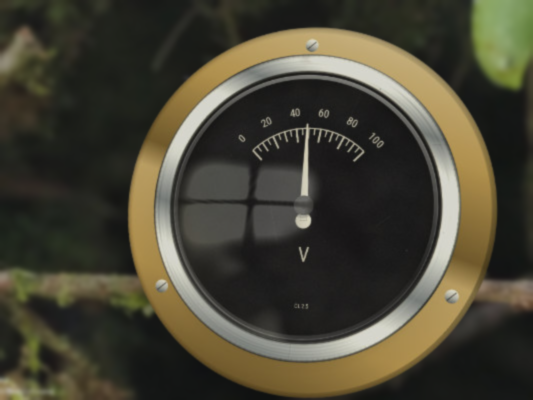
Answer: 50 V
